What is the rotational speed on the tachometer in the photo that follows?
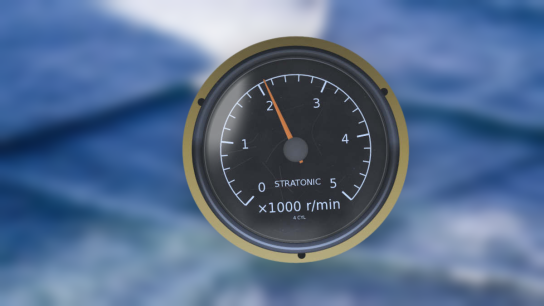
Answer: 2100 rpm
